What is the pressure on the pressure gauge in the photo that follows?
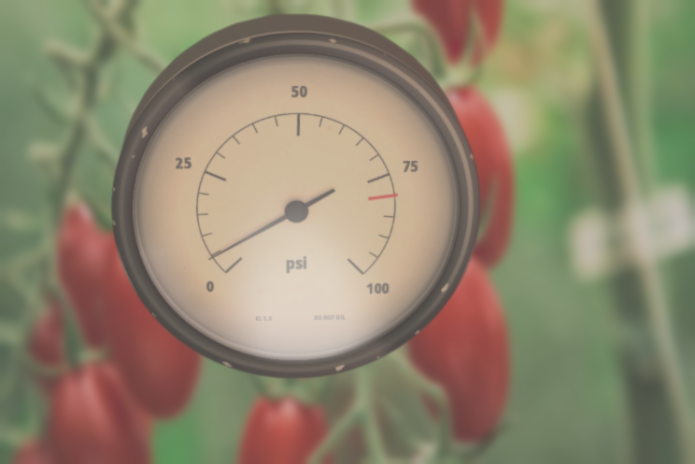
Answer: 5 psi
